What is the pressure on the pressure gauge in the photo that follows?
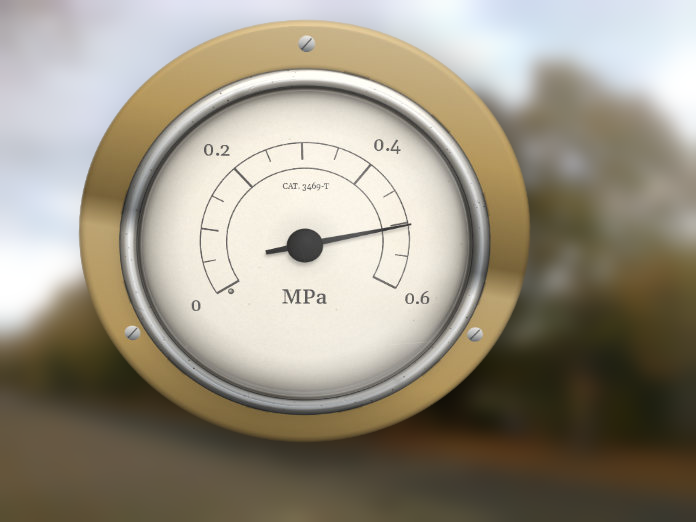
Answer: 0.5 MPa
